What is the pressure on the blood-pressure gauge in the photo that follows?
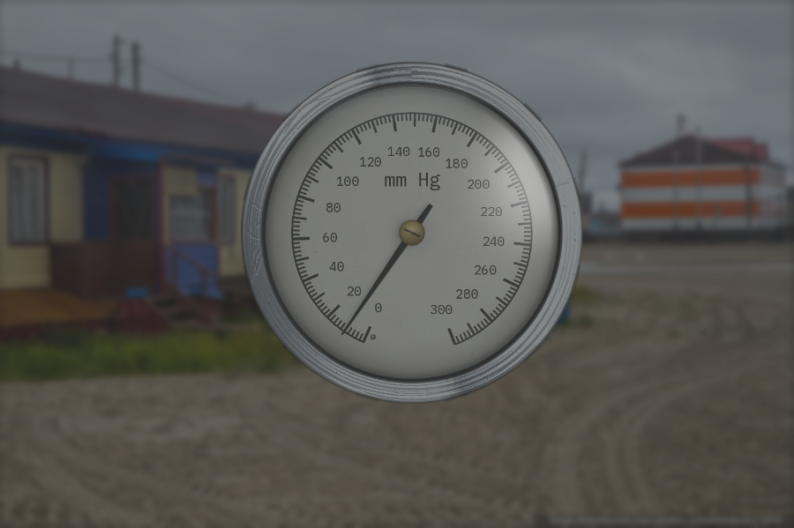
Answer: 10 mmHg
